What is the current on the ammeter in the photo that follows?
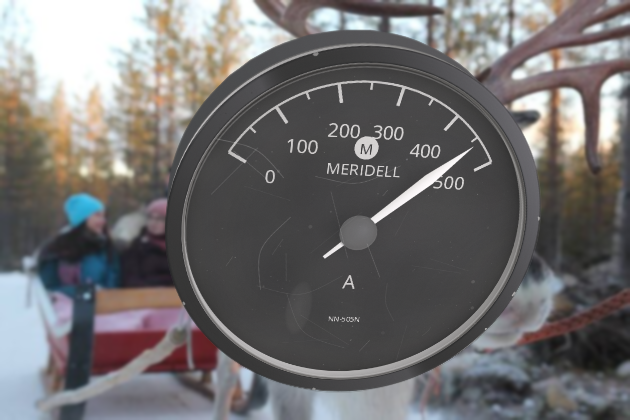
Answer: 450 A
